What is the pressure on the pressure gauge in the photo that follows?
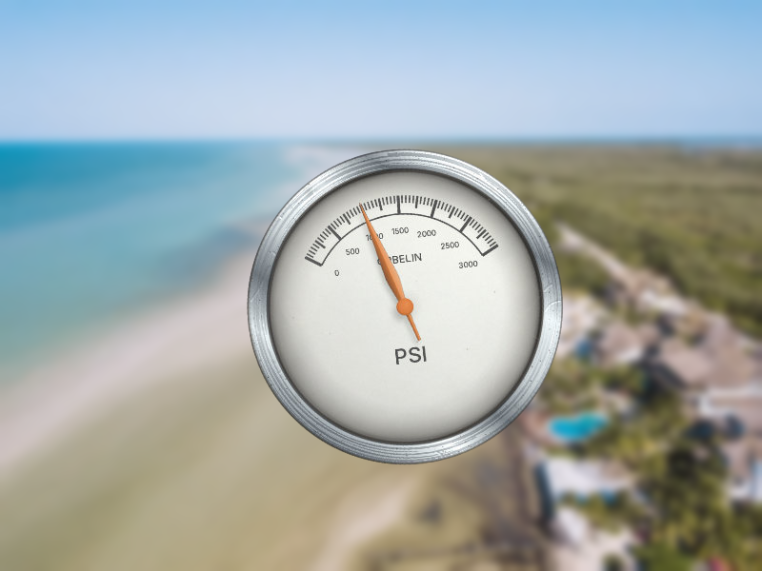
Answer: 1000 psi
